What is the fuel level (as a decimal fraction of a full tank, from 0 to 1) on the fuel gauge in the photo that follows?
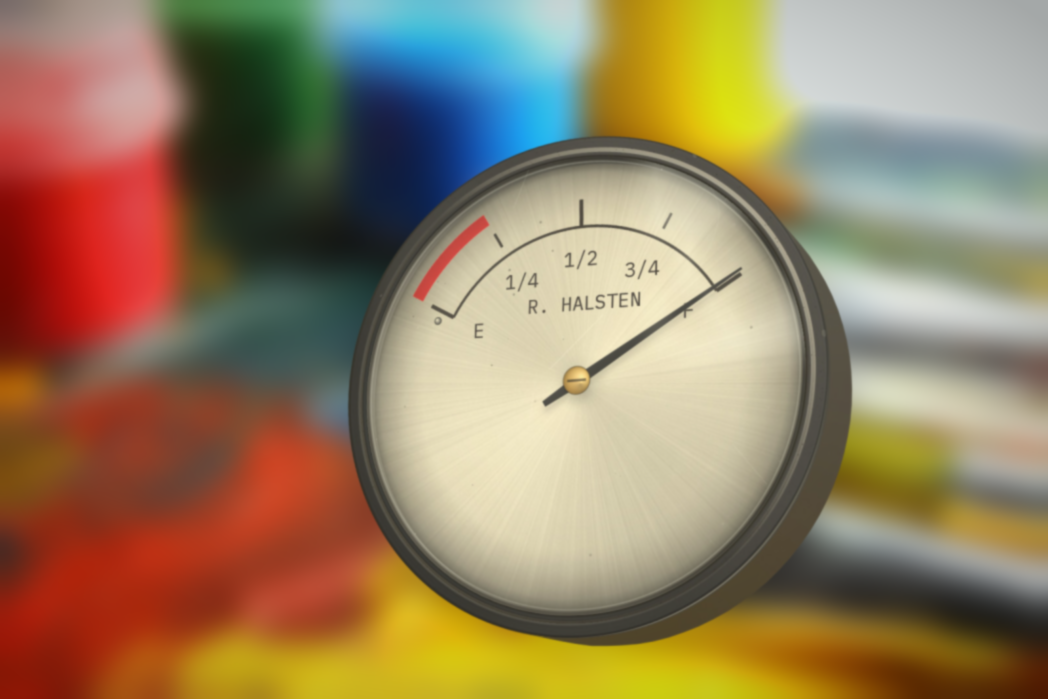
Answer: 1
